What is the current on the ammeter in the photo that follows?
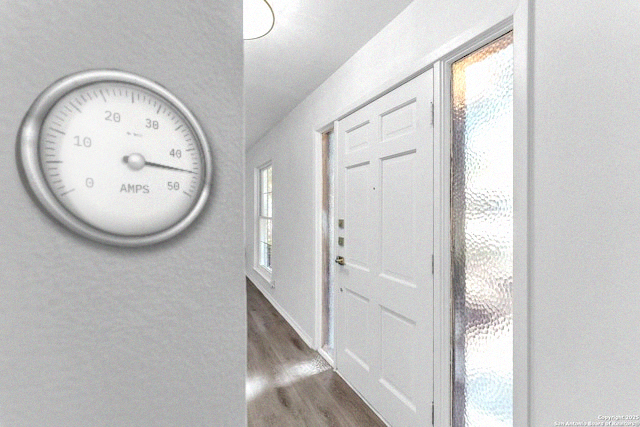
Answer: 45 A
